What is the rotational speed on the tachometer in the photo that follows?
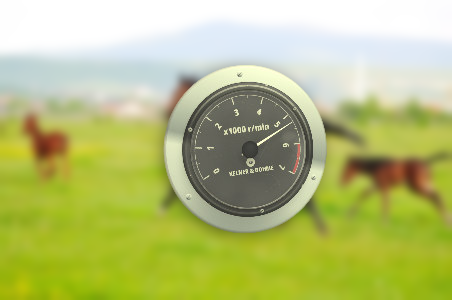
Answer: 5250 rpm
